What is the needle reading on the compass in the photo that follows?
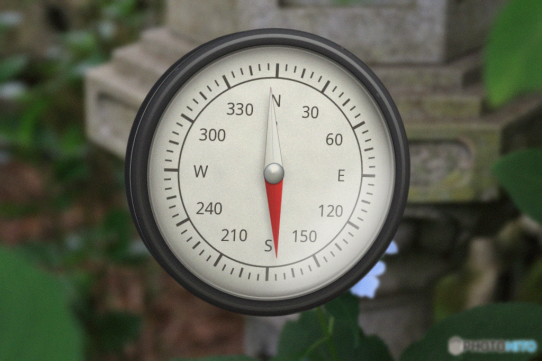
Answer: 175 °
